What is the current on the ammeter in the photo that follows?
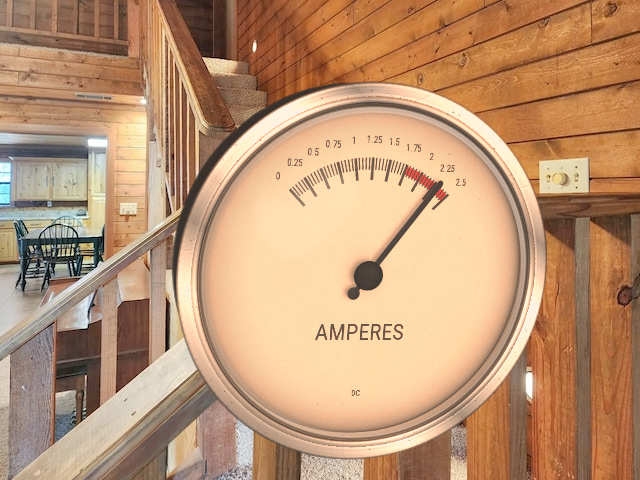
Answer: 2.25 A
